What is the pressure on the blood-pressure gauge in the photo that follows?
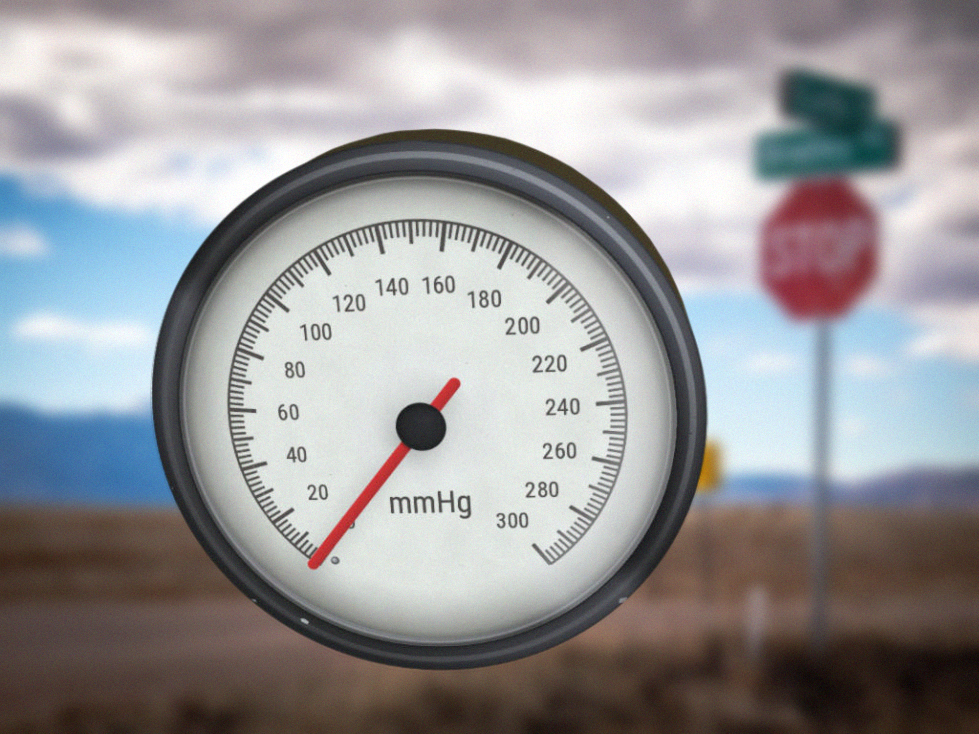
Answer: 2 mmHg
